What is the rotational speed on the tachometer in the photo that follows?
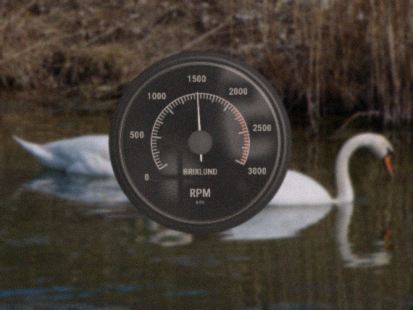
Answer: 1500 rpm
